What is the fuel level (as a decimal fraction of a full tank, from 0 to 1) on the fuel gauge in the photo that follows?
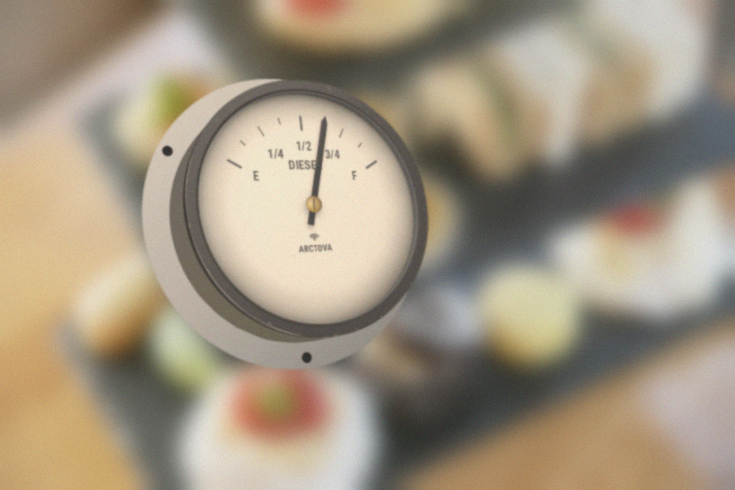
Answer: 0.625
